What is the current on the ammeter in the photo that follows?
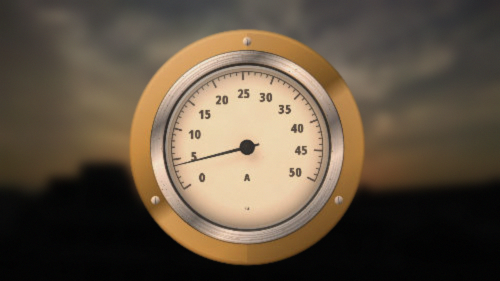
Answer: 4 A
